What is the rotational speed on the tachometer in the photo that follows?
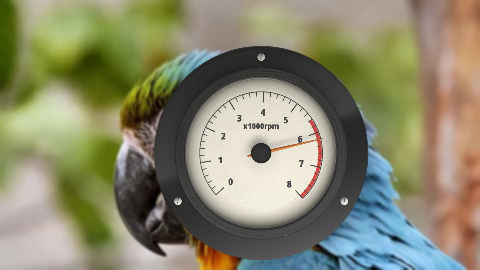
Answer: 6200 rpm
